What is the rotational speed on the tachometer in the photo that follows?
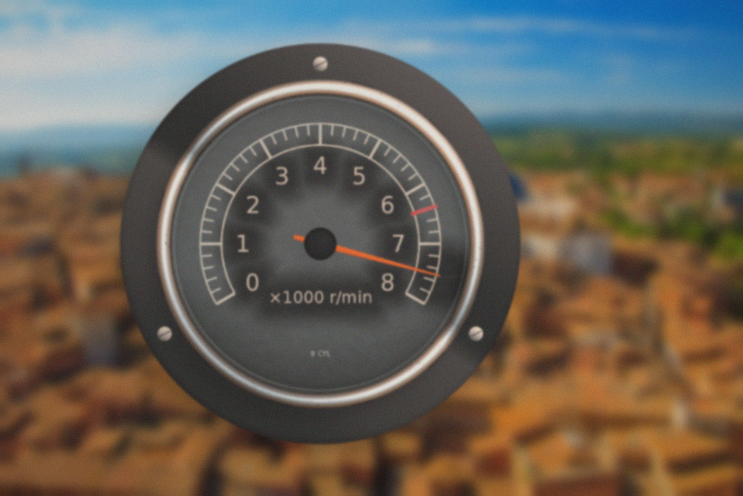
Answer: 7500 rpm
